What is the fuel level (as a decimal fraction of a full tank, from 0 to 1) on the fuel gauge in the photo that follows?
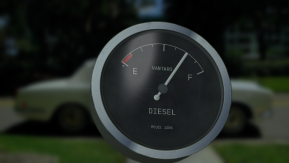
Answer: 0.75
